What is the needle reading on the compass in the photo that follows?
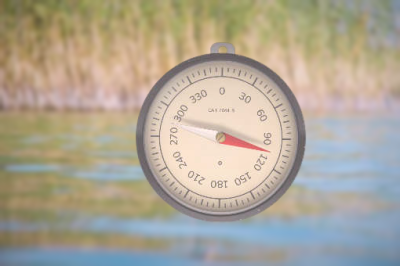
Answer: 105 °
